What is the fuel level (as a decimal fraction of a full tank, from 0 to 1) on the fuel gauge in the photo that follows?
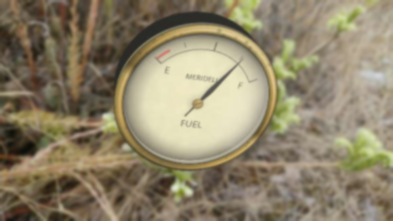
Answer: 0.75
